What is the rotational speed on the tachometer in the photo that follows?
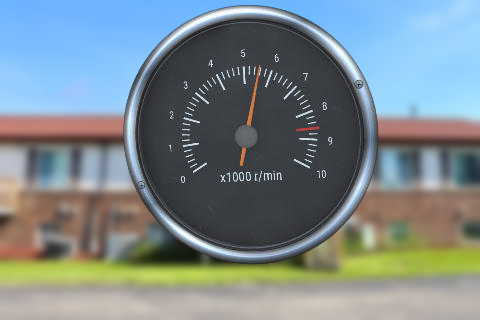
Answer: 5600 rpm
